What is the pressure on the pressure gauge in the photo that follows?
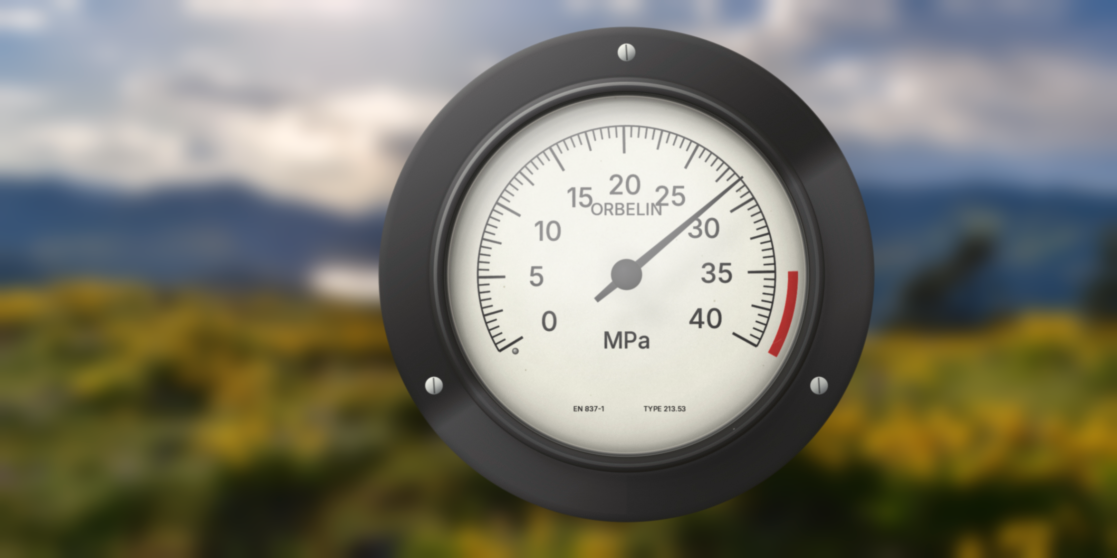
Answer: 28.5 MPa
